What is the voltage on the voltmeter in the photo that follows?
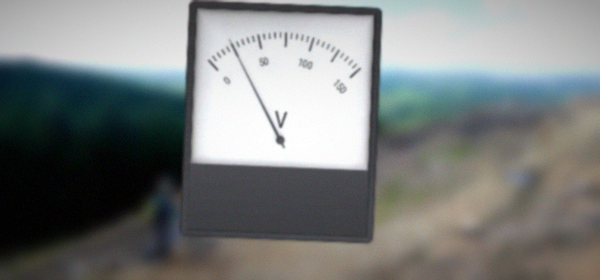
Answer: 25 V
